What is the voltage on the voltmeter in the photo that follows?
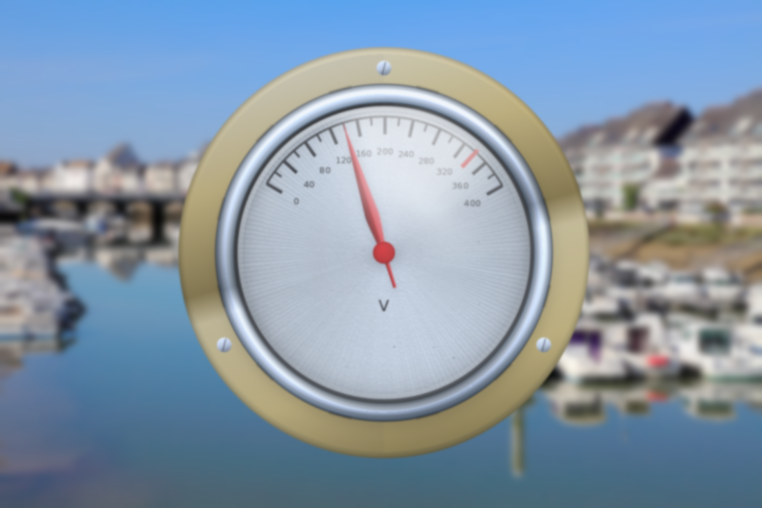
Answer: 140 V
